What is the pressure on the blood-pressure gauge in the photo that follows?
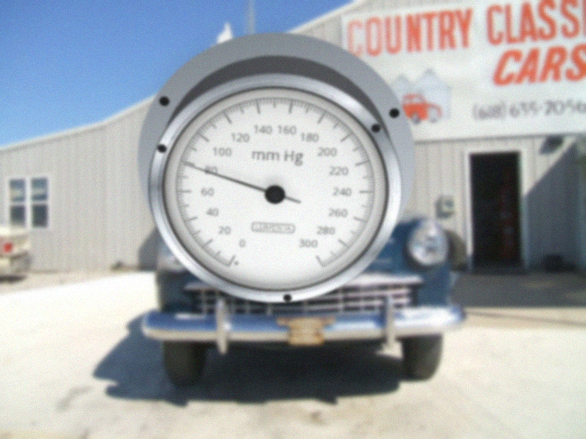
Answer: 80 mmHg
